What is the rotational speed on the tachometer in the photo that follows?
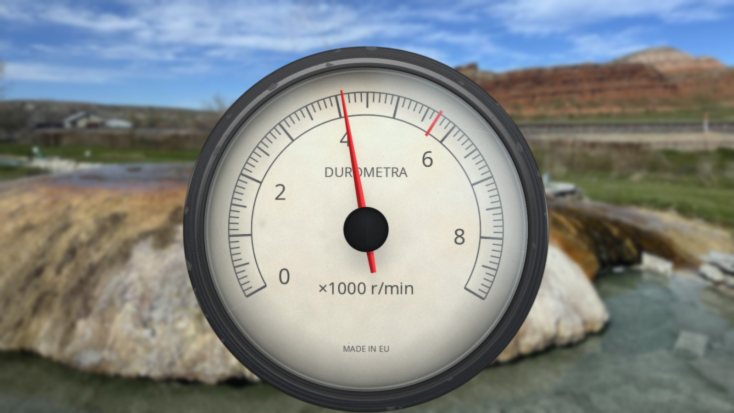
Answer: 4100 rpm
